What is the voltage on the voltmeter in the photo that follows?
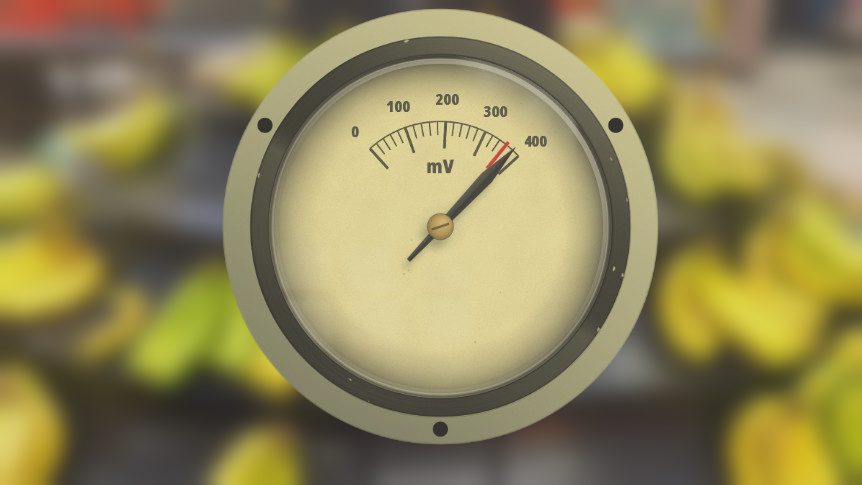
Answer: 380 mV
